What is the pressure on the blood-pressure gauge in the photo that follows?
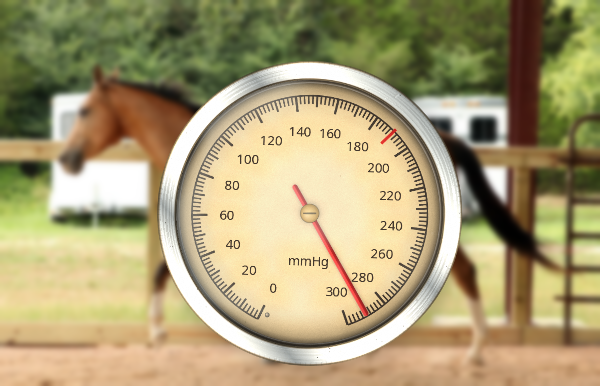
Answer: 290 mmHg
